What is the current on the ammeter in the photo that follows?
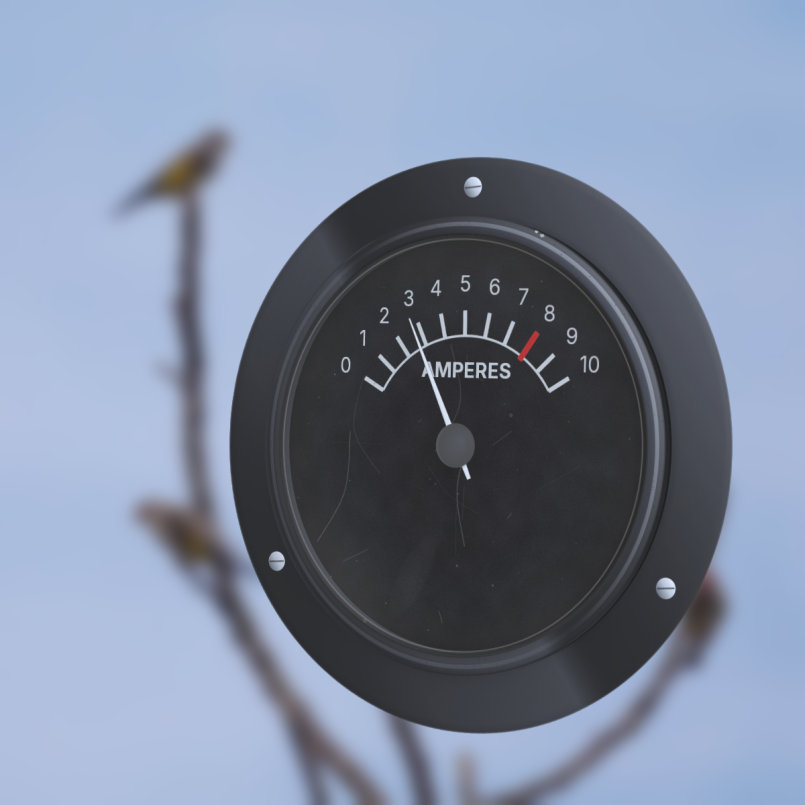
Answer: 3 A
